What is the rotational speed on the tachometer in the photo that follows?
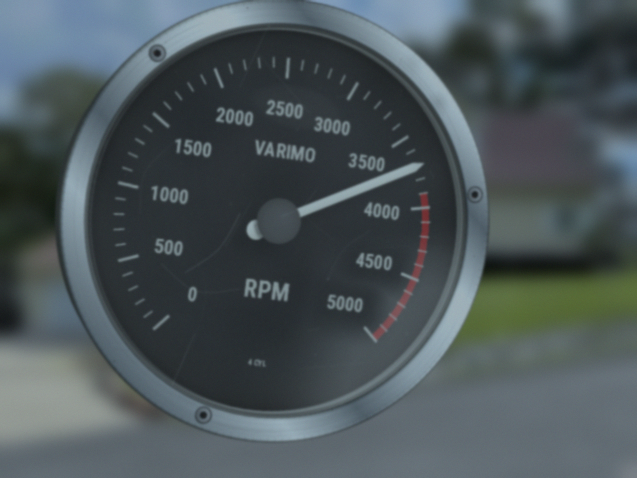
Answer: 3700 rpm
